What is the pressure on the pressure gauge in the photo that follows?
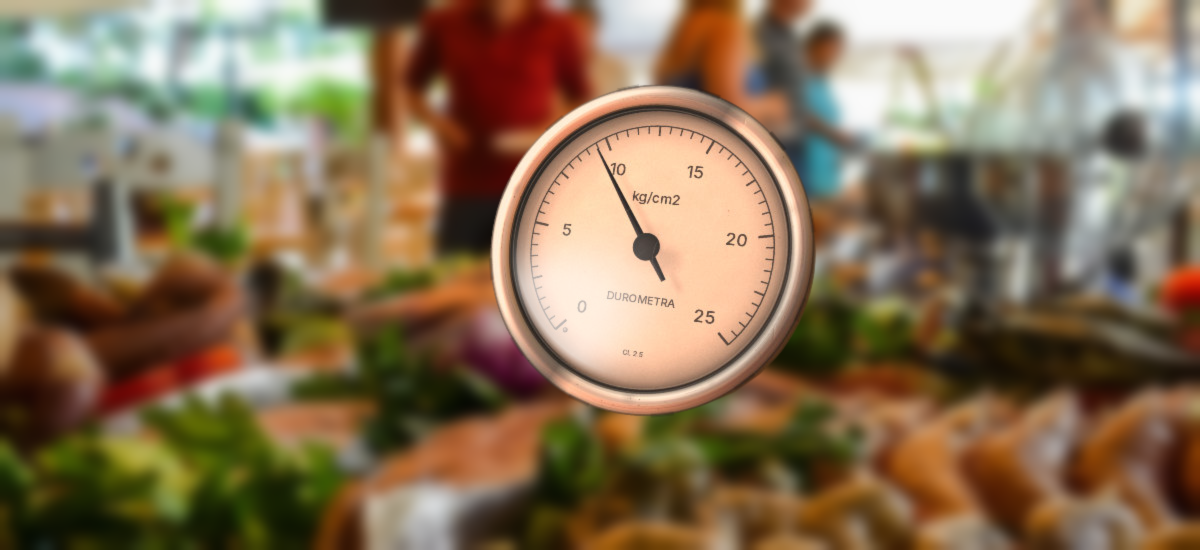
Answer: 9.5 kg/cm²
